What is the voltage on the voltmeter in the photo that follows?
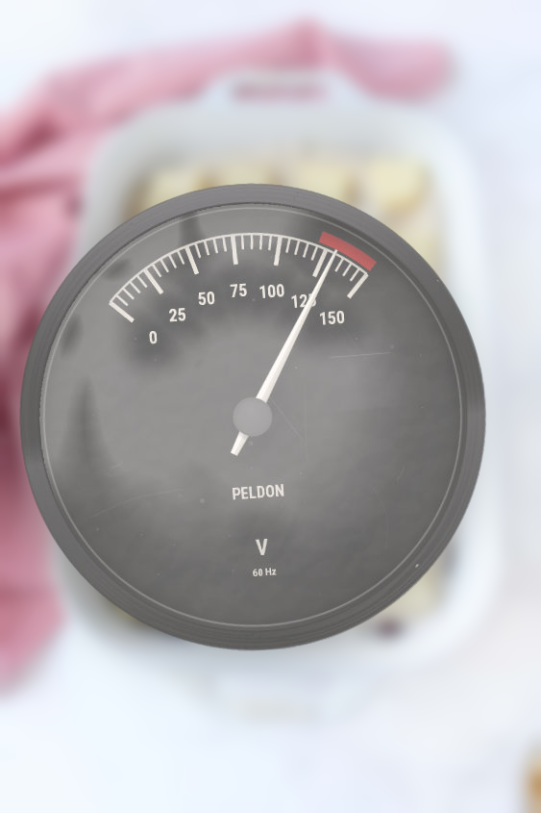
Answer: 130 V
